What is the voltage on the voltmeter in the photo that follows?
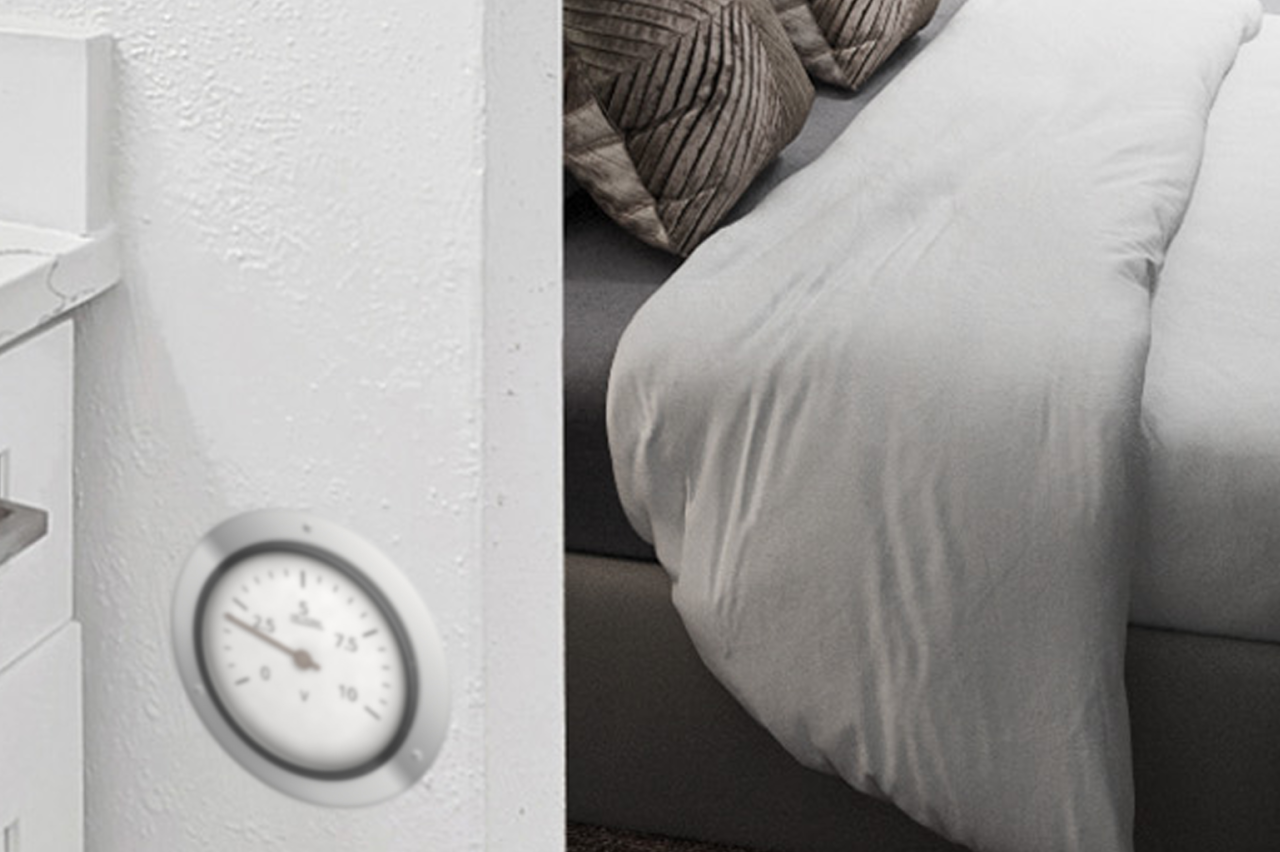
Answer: 2 V
